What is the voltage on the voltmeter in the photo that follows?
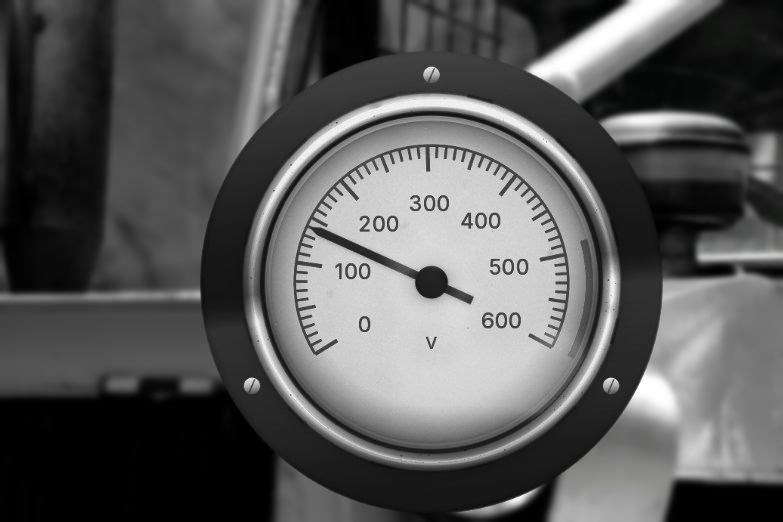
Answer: 140 V
